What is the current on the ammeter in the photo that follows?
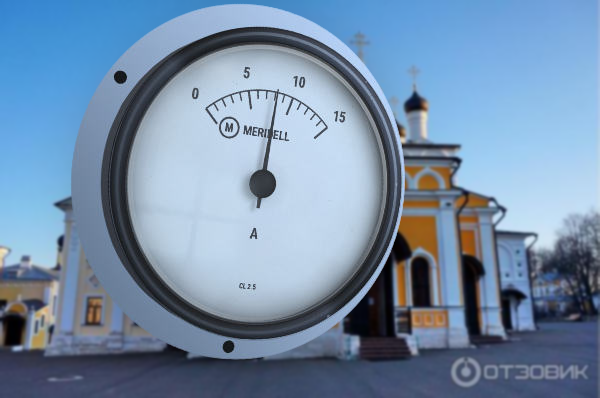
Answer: 8 A
